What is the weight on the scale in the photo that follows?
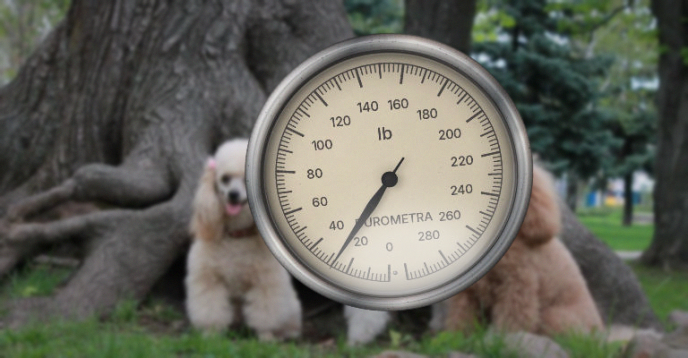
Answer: 28 lb
